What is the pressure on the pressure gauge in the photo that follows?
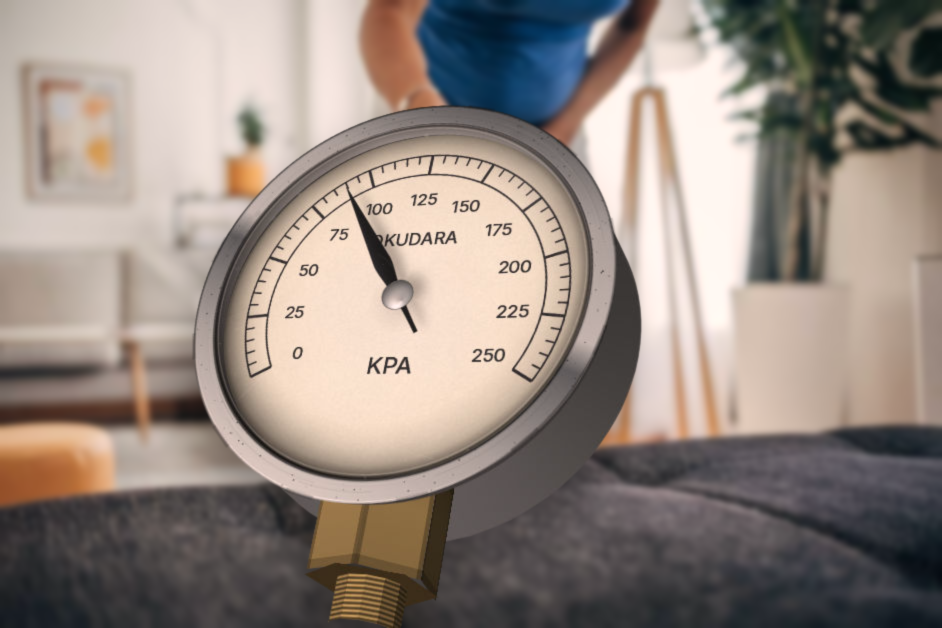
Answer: 90 kPa
